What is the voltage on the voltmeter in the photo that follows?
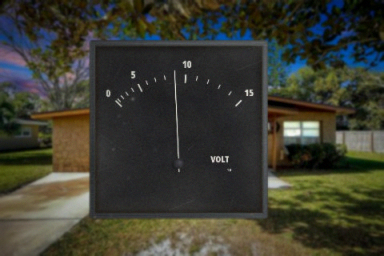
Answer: 9 V
